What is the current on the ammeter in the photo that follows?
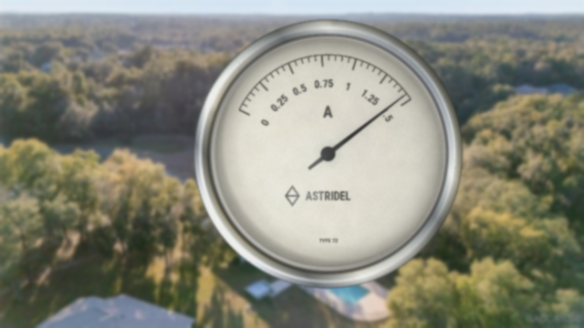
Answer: 1.45 A
